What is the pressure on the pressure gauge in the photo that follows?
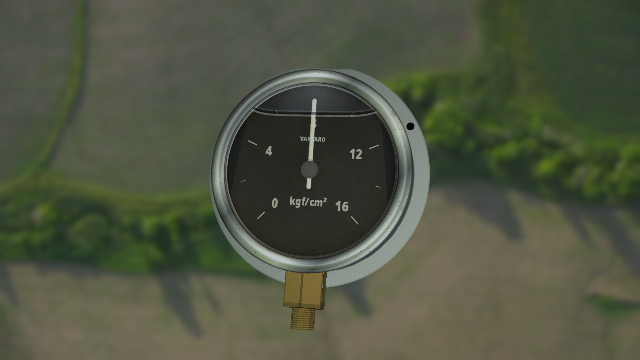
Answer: 8 kg/cm²
